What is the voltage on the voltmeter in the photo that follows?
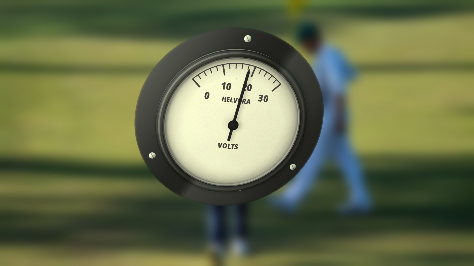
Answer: 18 V
